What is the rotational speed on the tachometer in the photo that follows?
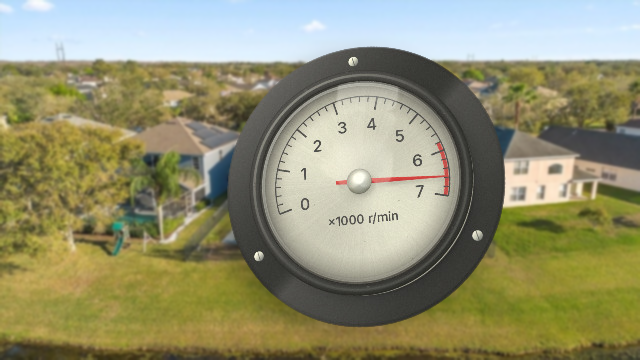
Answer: 6600 rpm
